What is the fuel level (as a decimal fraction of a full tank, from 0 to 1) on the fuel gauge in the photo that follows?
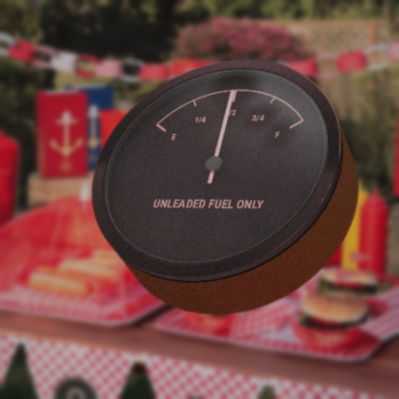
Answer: 0.5
